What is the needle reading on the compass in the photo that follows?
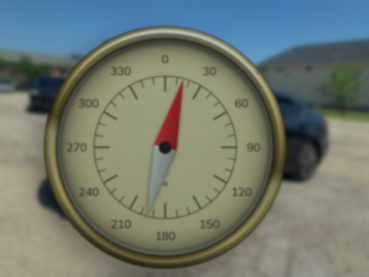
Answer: 15 °
